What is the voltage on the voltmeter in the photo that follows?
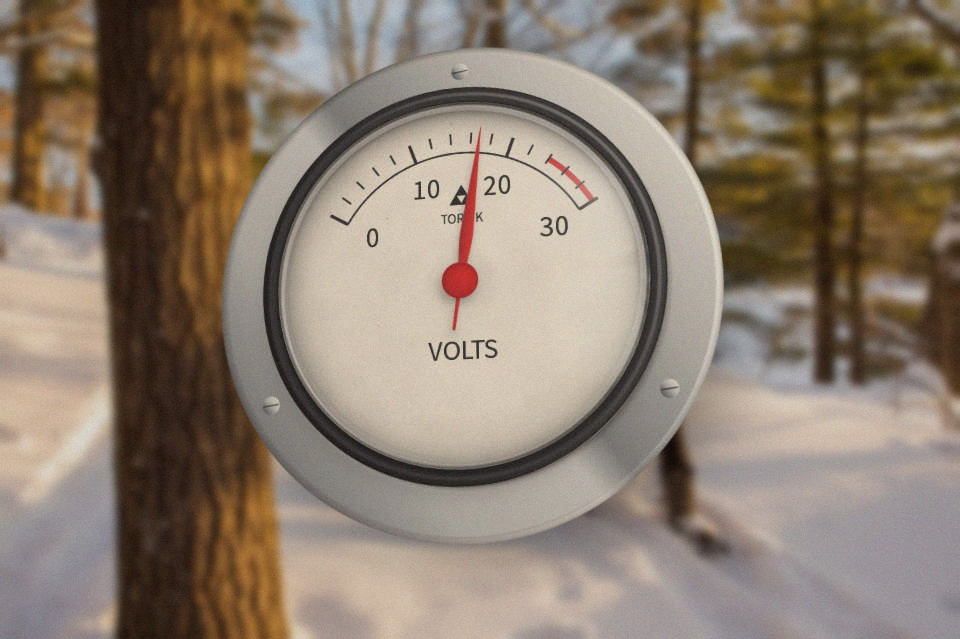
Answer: 17 V
